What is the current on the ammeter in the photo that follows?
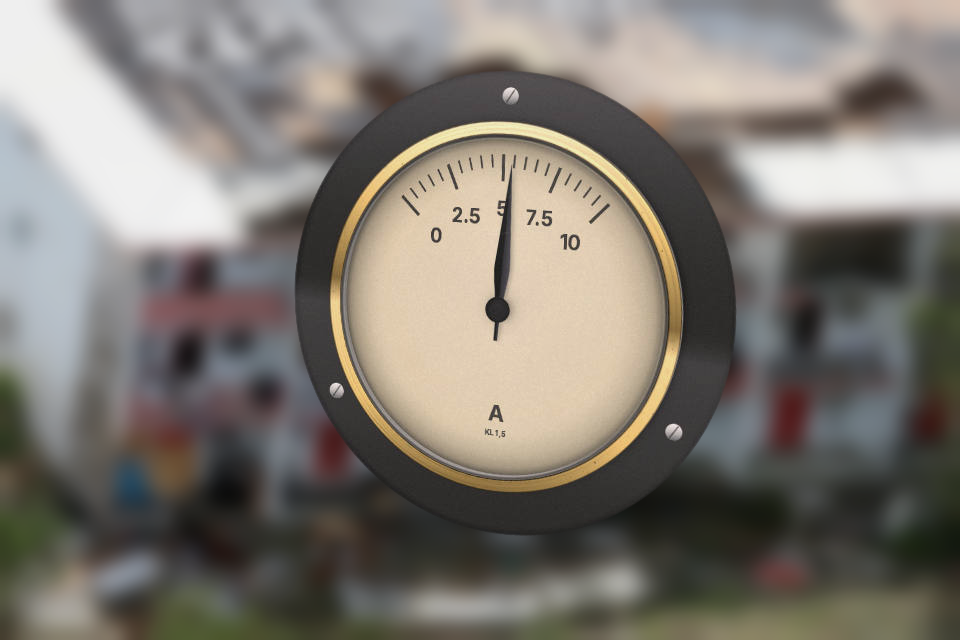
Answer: 5.5 A
